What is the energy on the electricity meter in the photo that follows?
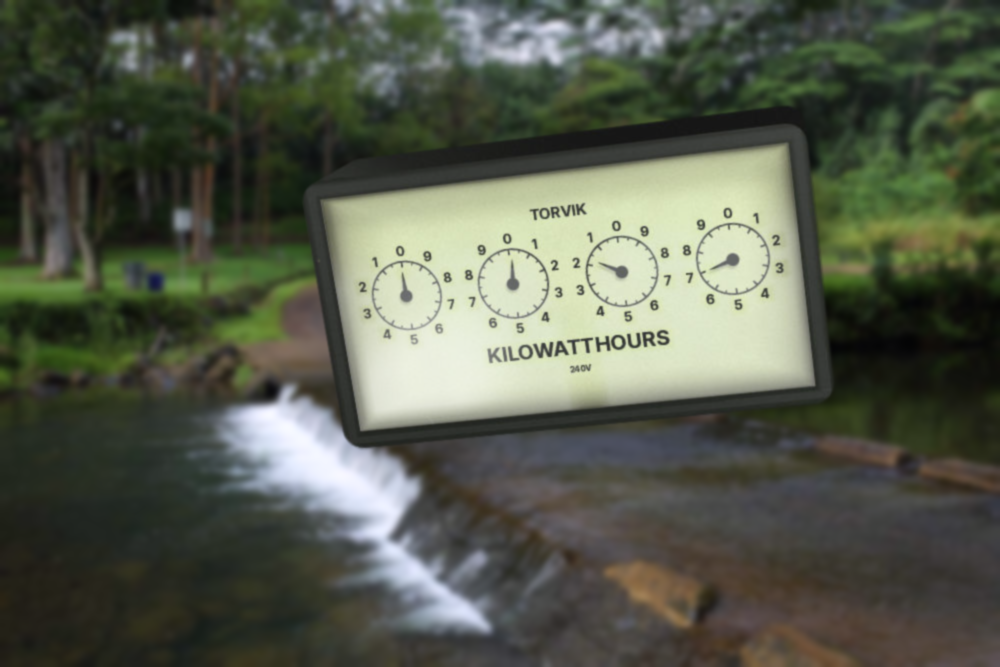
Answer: 17 kWh
